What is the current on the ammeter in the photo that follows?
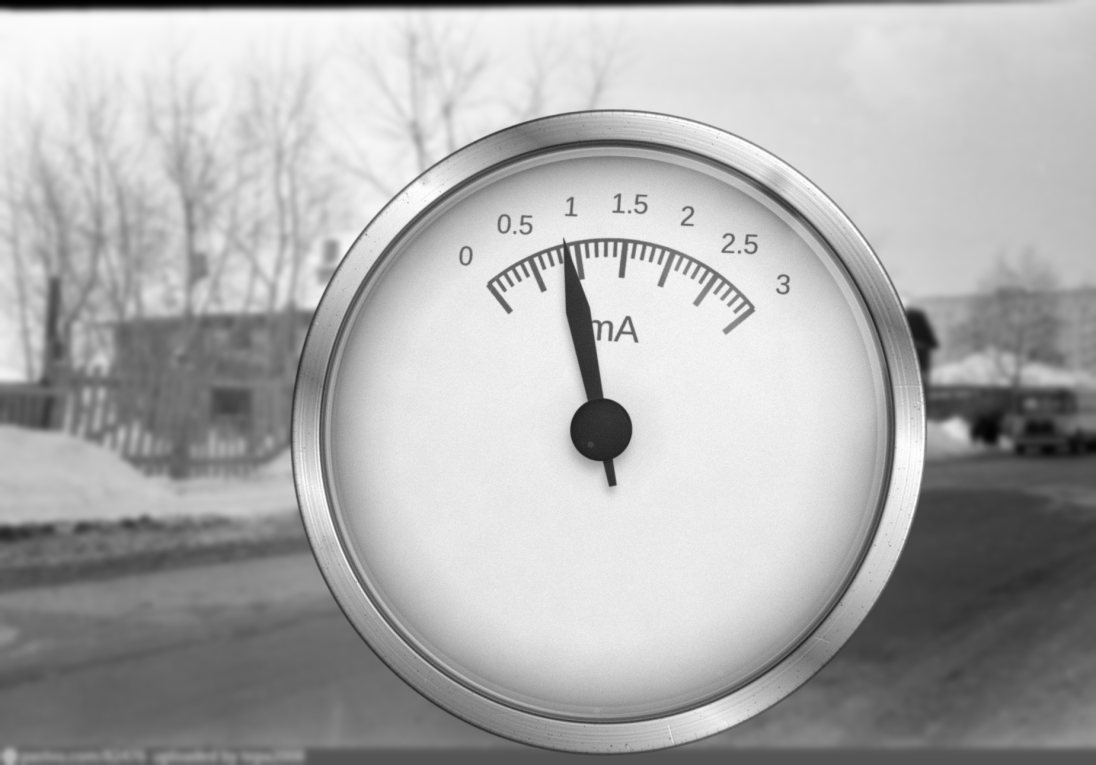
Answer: 0.9 mA
